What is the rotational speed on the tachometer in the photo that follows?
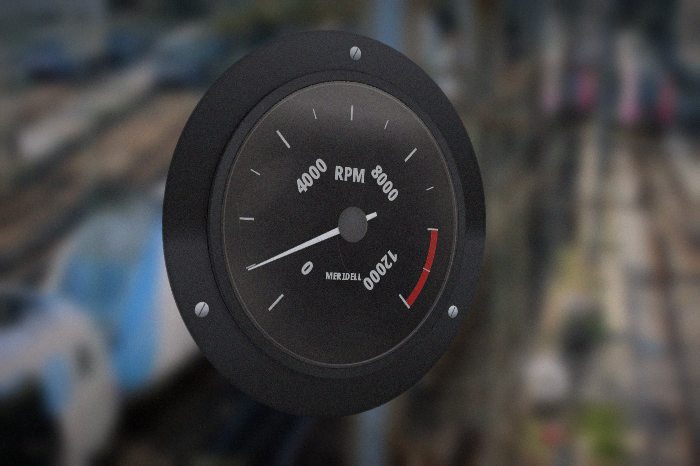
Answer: 1000 rpm
